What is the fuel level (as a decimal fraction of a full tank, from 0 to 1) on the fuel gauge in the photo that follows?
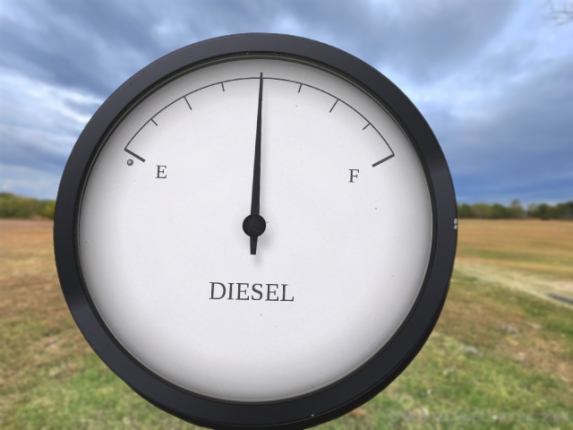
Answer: 0.5
